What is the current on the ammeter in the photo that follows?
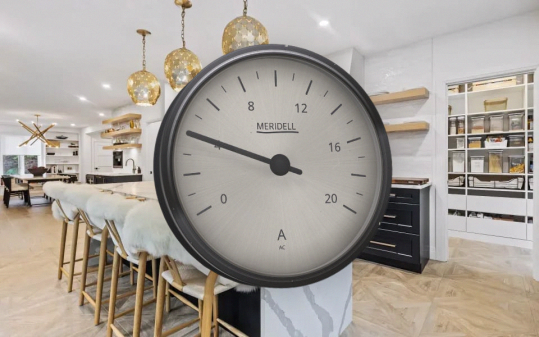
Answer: 4 A
